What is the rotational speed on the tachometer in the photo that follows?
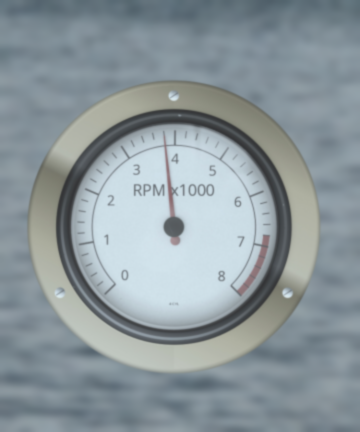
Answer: 3800 rpm
